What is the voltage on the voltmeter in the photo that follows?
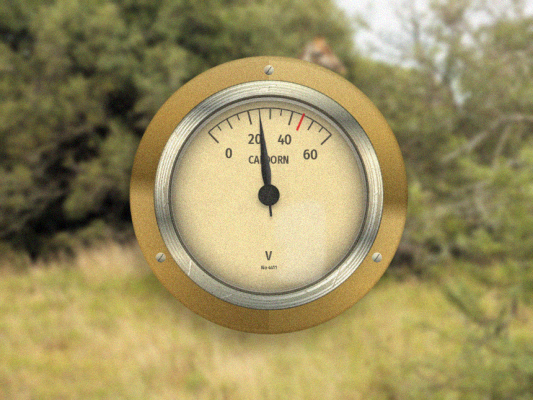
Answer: 25 V
